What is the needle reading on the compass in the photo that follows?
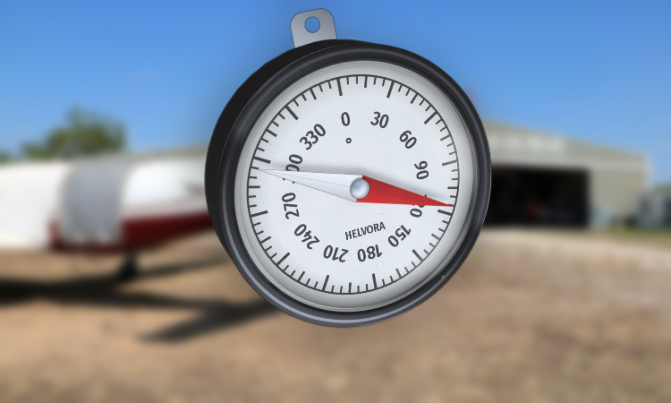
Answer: 115 °
